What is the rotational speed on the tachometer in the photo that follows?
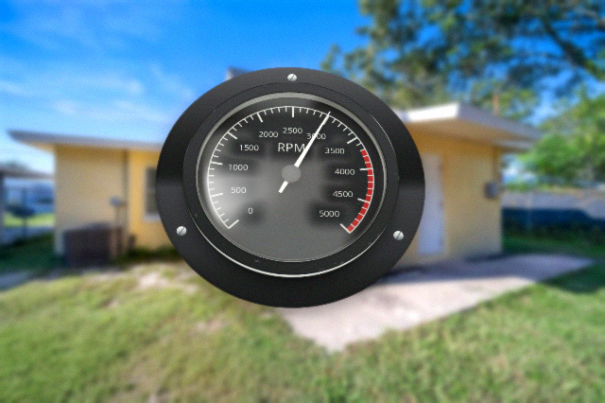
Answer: 3000 rpm
